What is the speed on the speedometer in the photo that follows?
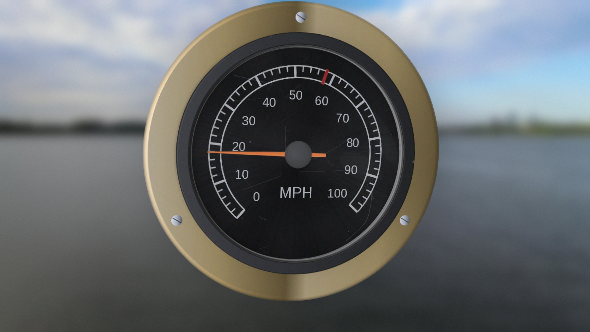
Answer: 18 mph
